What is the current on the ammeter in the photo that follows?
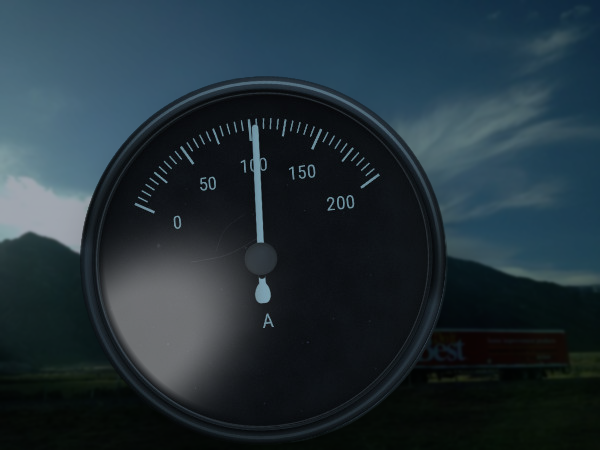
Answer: 105 A
